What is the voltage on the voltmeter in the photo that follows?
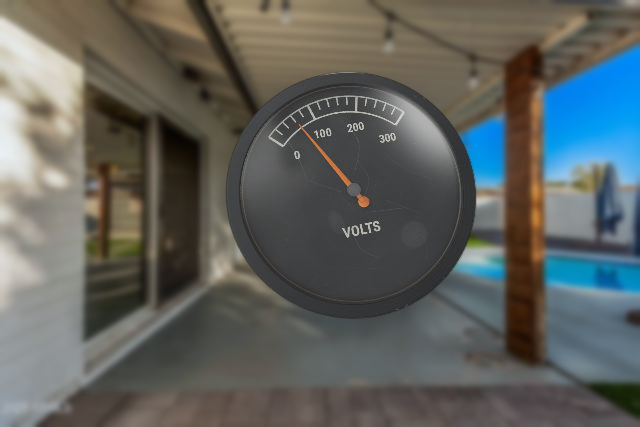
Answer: 60 V
